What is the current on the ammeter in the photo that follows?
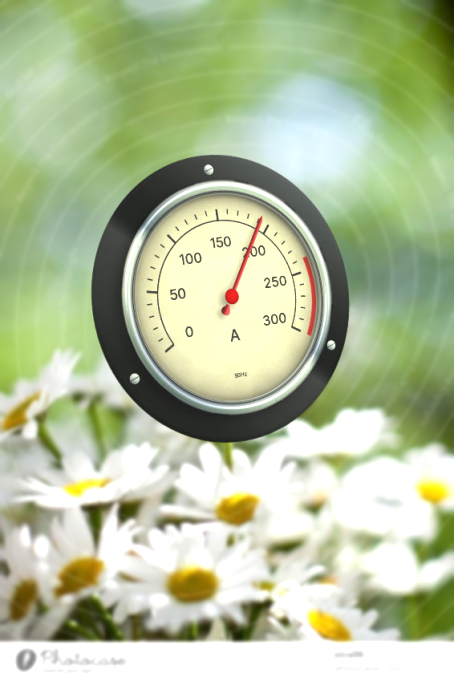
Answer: 190 A
